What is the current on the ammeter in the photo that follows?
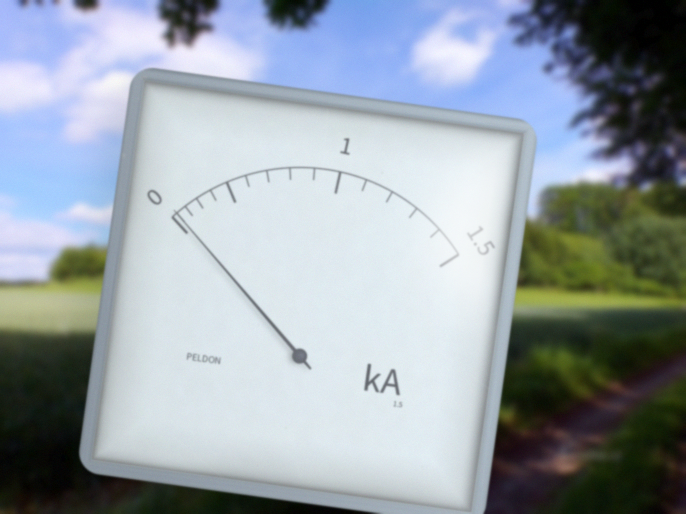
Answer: 0.1 kA
